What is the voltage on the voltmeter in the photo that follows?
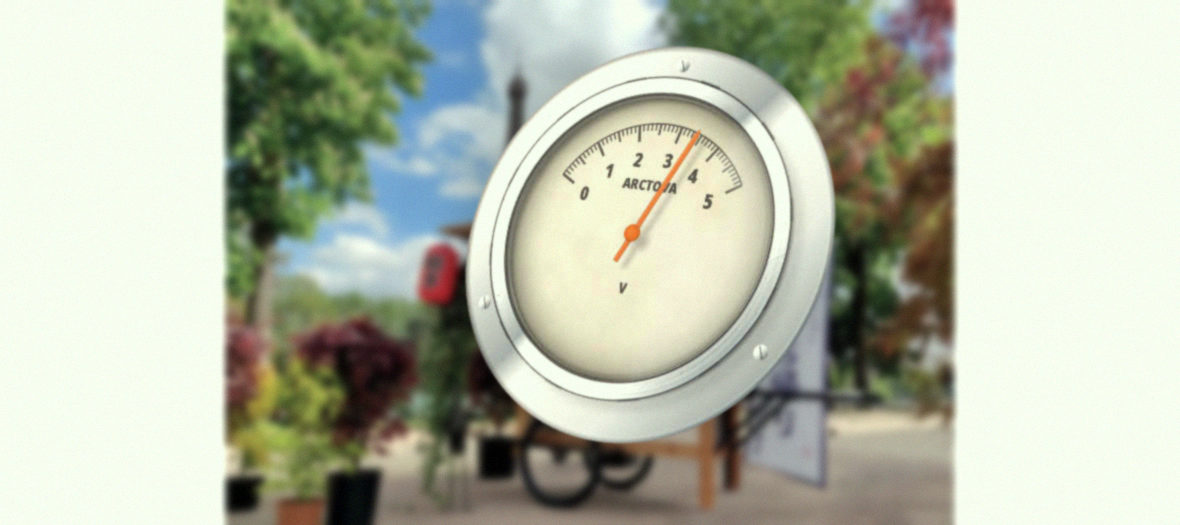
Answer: 3.5 V
